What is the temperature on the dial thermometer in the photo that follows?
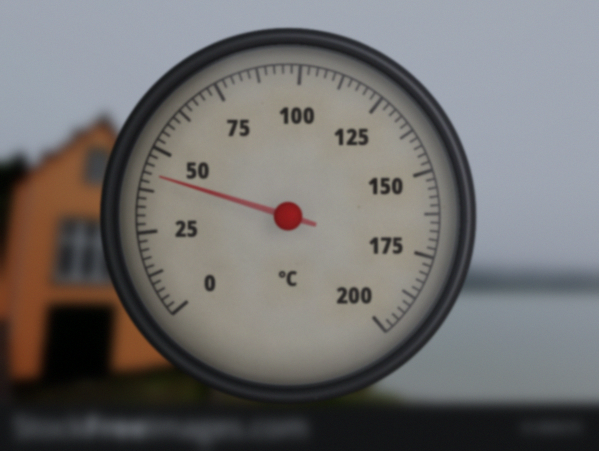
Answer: 42.5 °C
